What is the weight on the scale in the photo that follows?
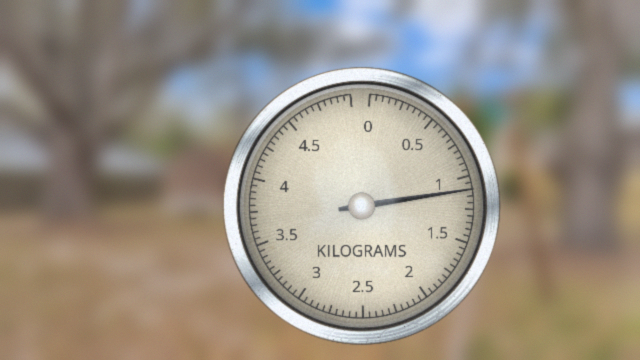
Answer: 1.1 kg
